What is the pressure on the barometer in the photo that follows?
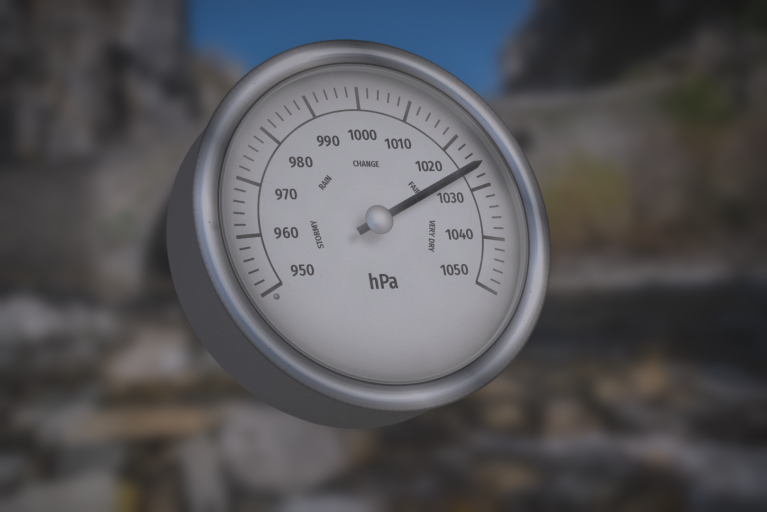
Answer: 1026 hPa
